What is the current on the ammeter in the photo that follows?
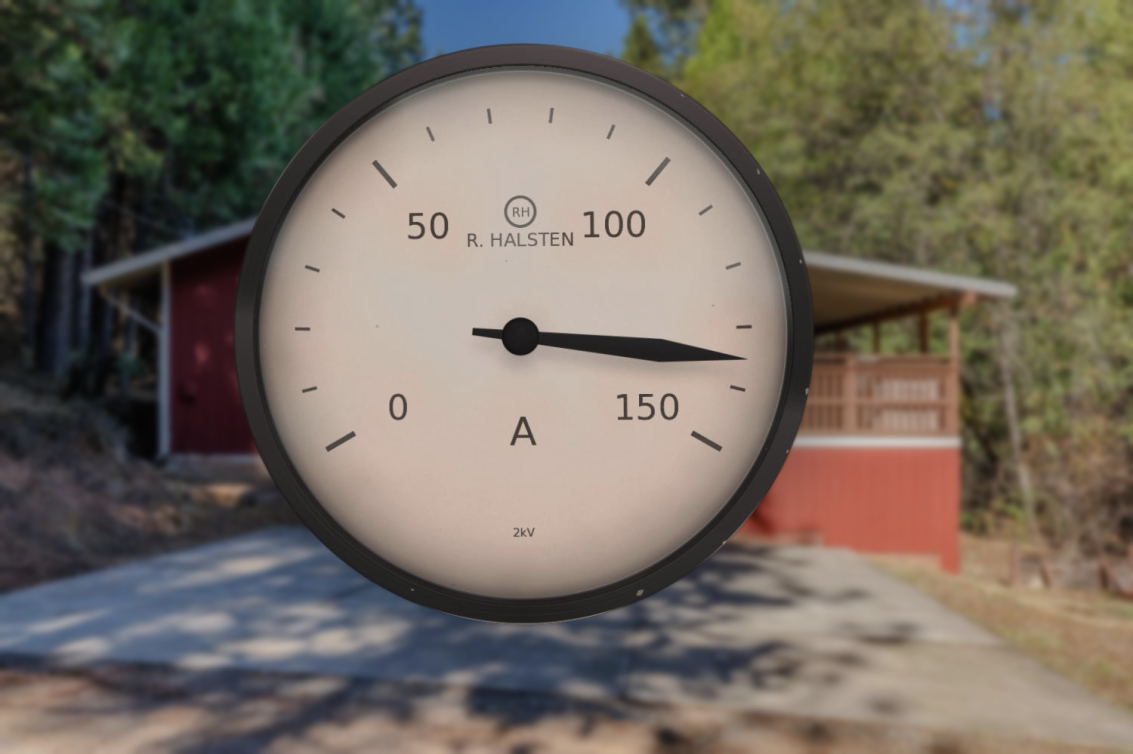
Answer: 135 A
